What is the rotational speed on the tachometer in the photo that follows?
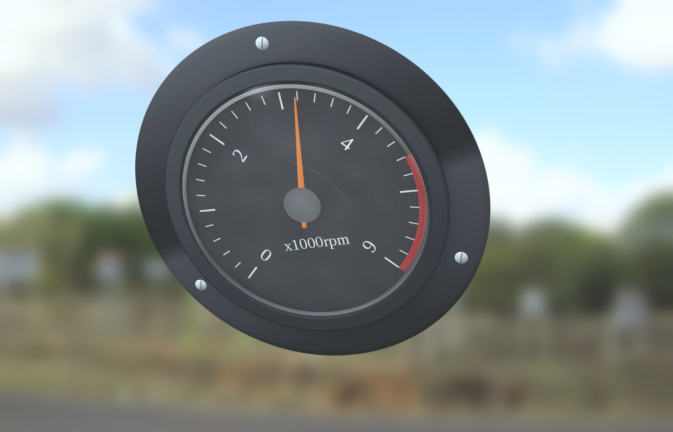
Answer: 3200 rpm
